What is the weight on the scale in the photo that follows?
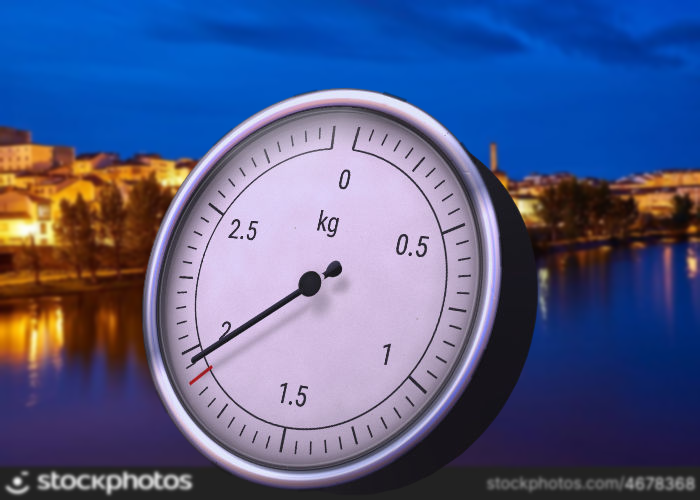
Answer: 1.95 kg
